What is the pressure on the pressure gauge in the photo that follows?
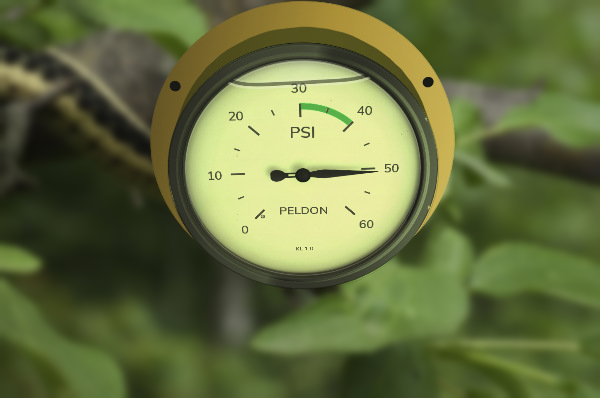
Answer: 50 psi
